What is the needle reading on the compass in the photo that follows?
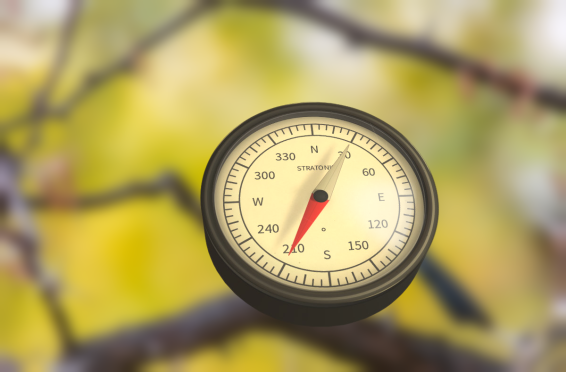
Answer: 210 °
